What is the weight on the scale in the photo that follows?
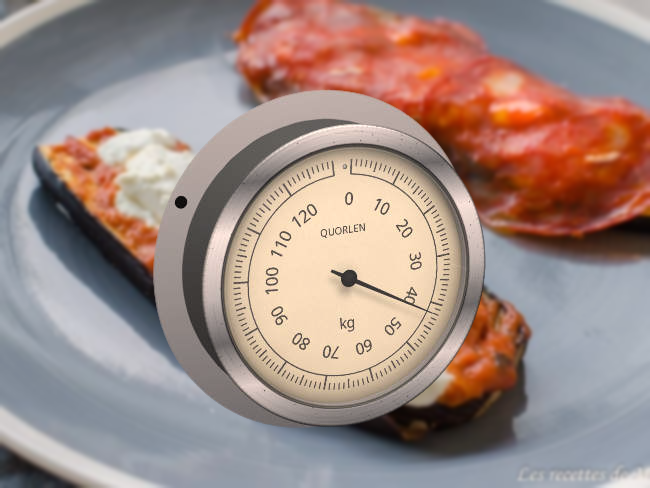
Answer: 42 kg
